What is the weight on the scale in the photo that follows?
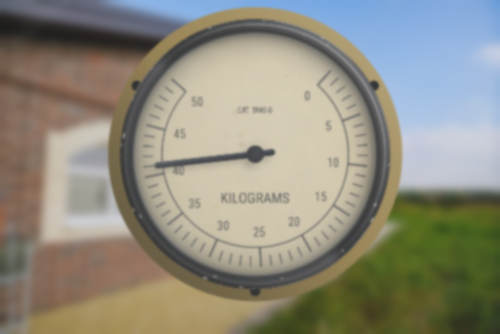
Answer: 41 kg
